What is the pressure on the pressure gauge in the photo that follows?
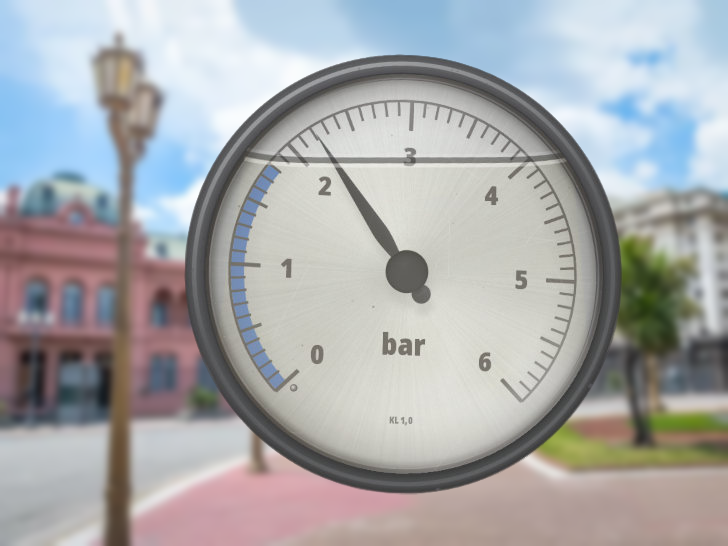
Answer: 2.2 bar
